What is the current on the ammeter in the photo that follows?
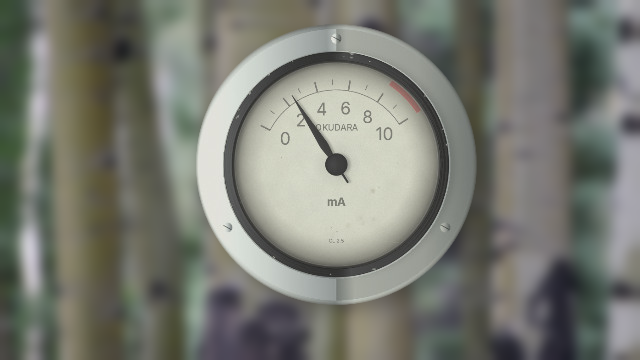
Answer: 2.5 mA
